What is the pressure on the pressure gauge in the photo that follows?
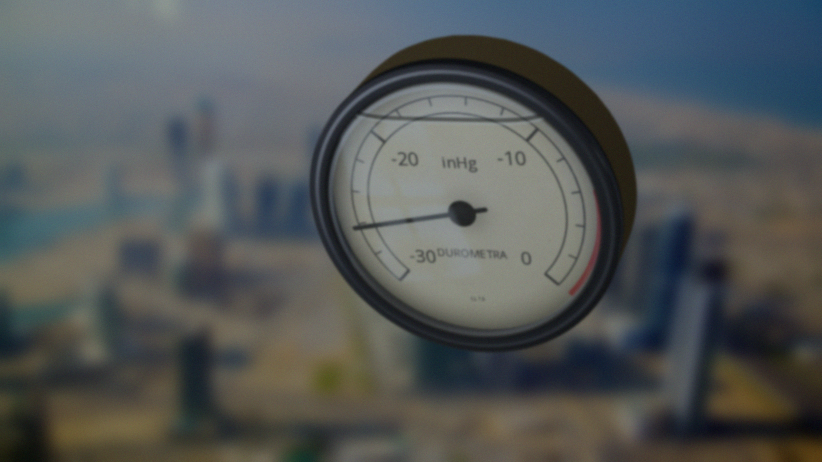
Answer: -26 inHg
